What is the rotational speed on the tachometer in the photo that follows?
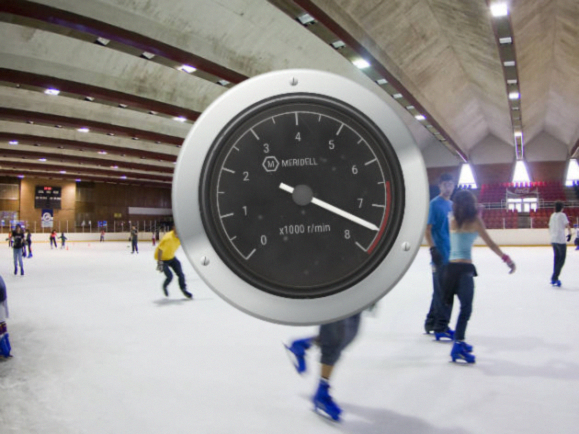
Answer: 7500 rpm
